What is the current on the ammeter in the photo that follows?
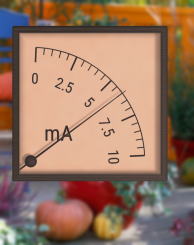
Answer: 6 mA
